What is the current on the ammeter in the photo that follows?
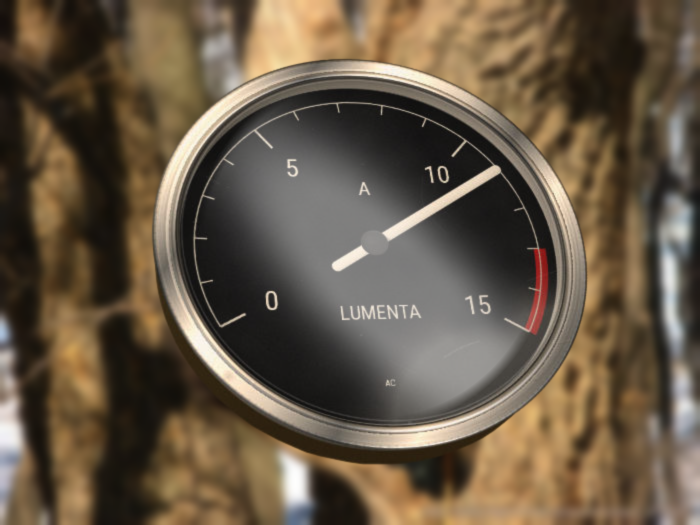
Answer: 11 A
